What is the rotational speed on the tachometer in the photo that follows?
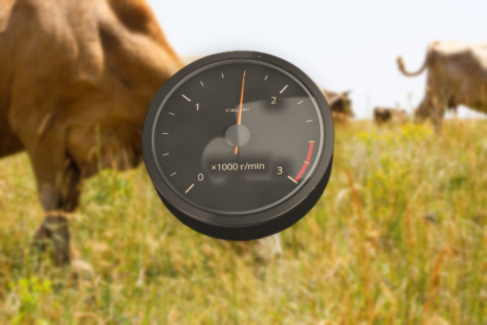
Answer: 1600 rpm
